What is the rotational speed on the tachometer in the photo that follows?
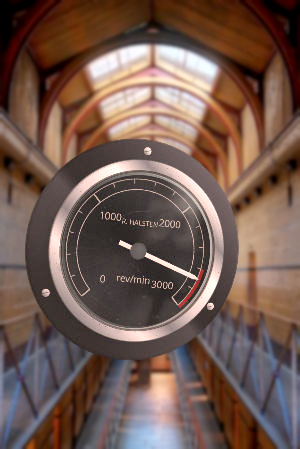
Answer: 2700 rpm
